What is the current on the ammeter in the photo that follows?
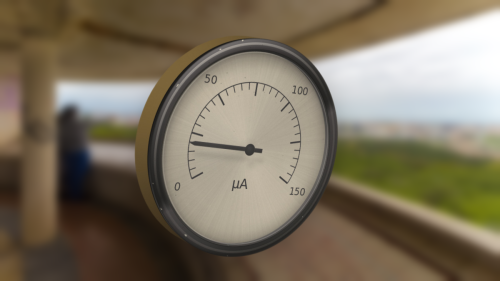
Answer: 20 µA
